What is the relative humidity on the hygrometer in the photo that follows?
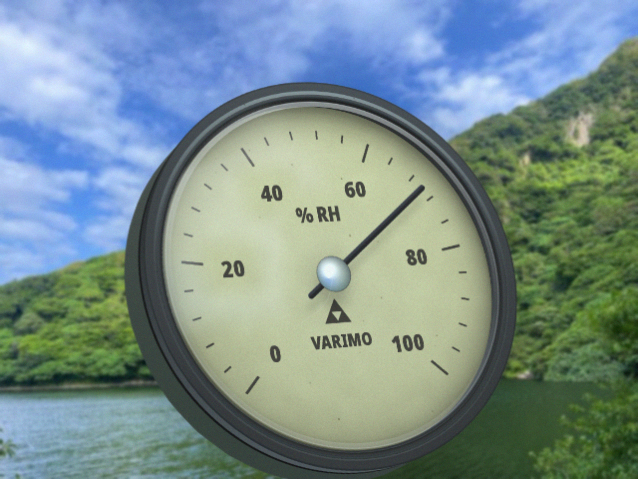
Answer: 70 %
